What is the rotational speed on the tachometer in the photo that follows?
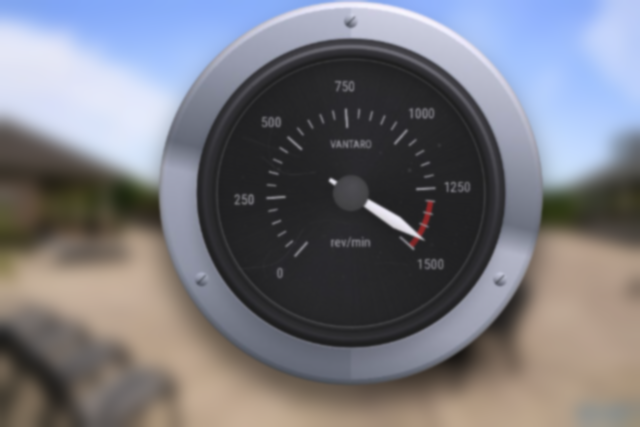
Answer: 1450 rpm
